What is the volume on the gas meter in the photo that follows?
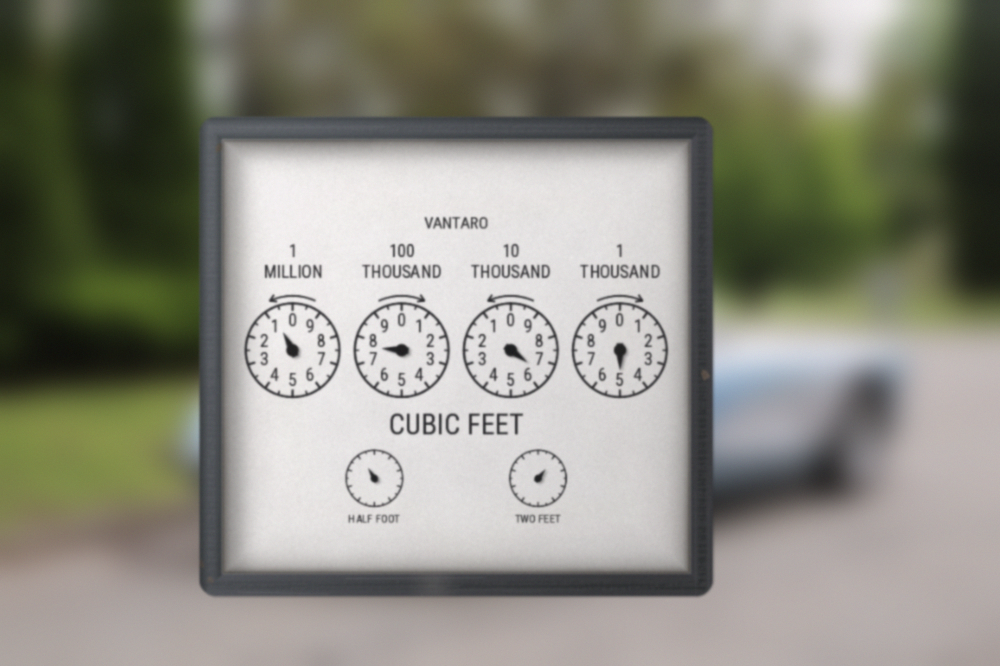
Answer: 76500 ft³
